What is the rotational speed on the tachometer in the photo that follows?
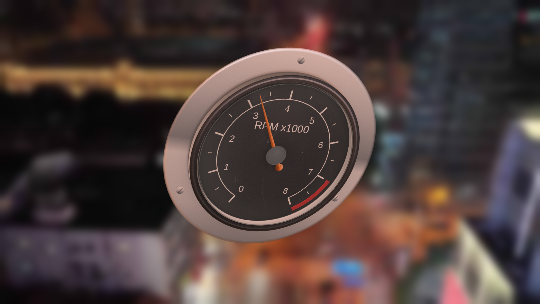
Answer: 3250 rpm
